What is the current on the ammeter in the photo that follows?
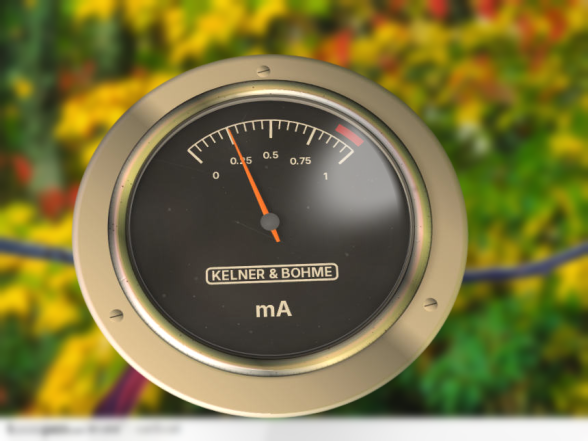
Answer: 0.25 mA
